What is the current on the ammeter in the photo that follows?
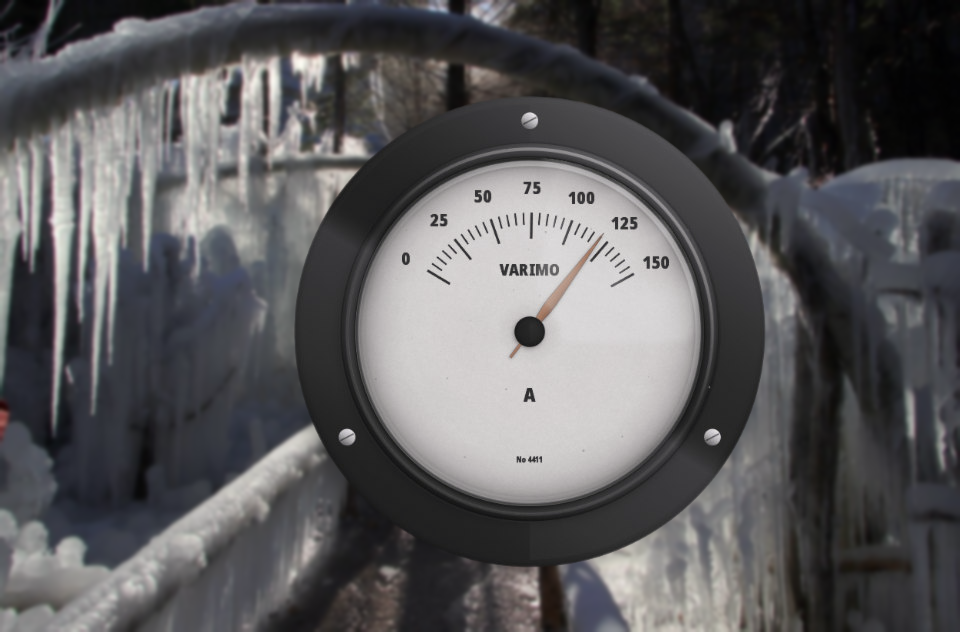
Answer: 120 A
